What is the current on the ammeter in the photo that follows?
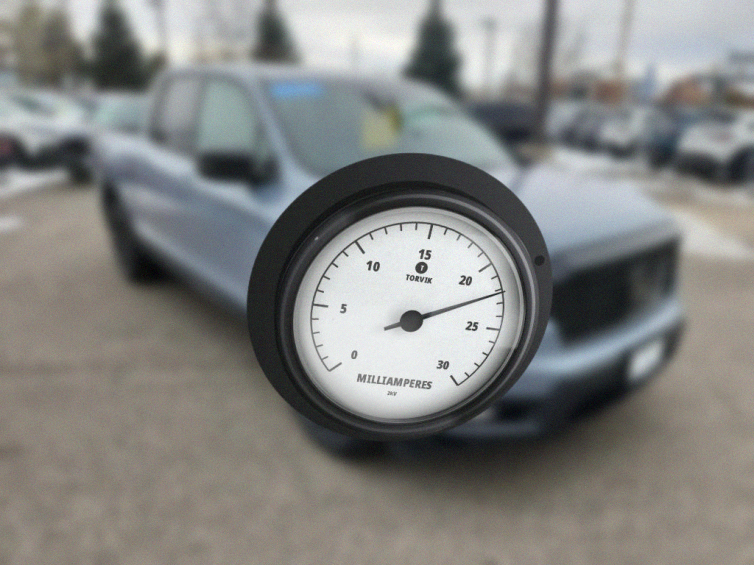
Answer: 22 mA
